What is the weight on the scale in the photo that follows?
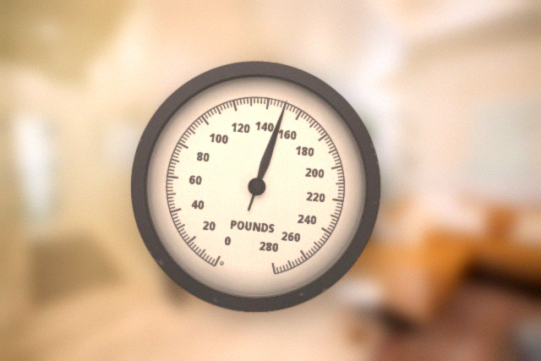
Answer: 150 lb
